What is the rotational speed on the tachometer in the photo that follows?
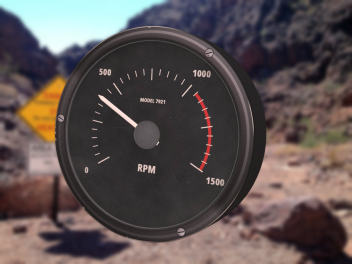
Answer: 400 rpm
